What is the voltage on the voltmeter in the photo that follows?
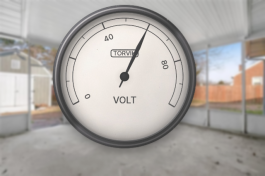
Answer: 60 V
